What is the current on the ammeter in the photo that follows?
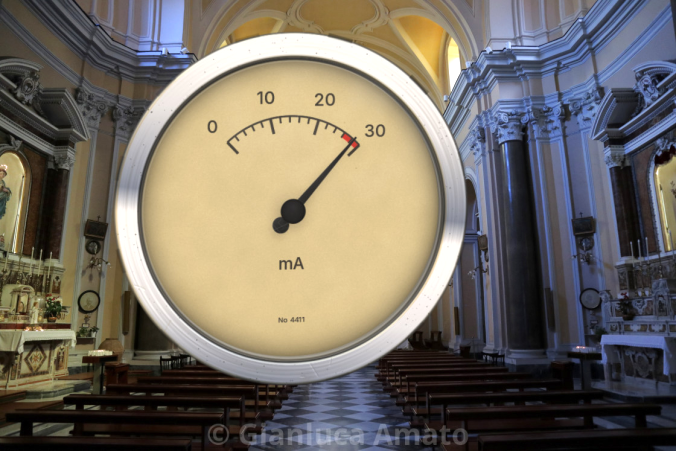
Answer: 28 mA
